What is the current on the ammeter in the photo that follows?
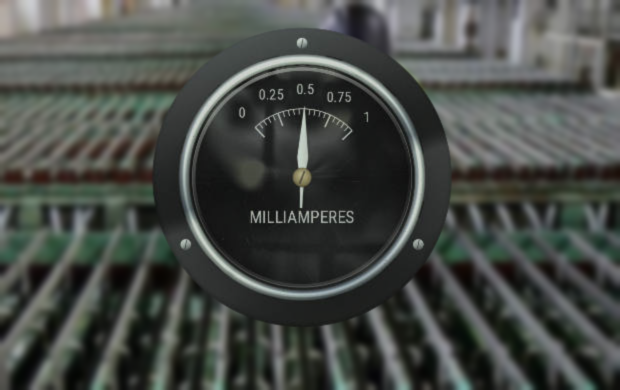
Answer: 0.5 mA
